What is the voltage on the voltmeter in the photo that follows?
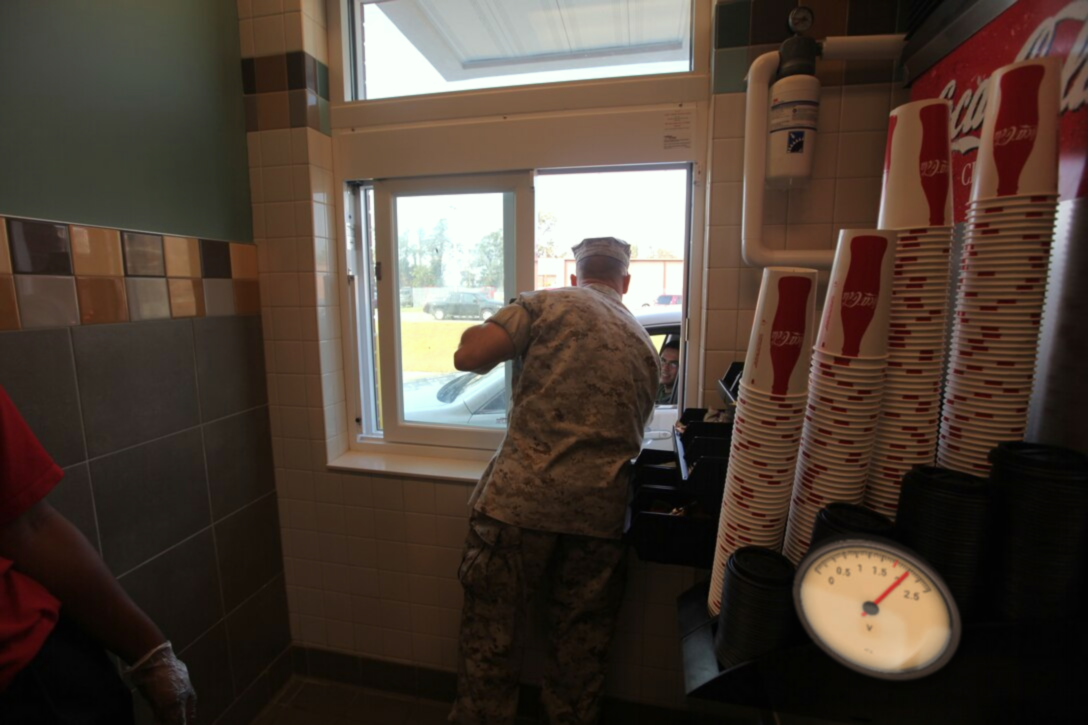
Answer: 2 V
